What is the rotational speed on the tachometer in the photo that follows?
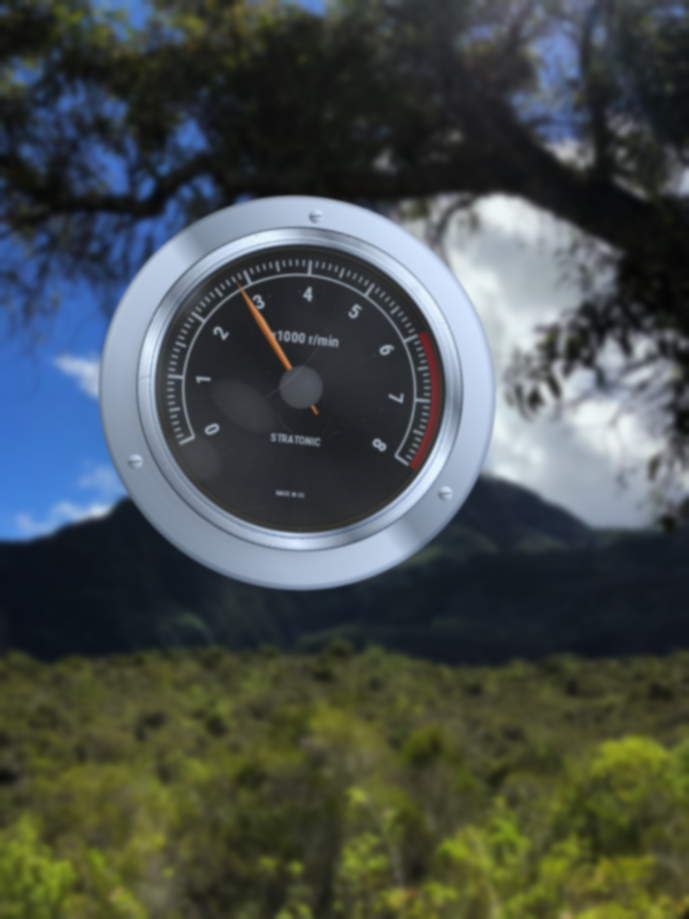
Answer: 2800 rpm
